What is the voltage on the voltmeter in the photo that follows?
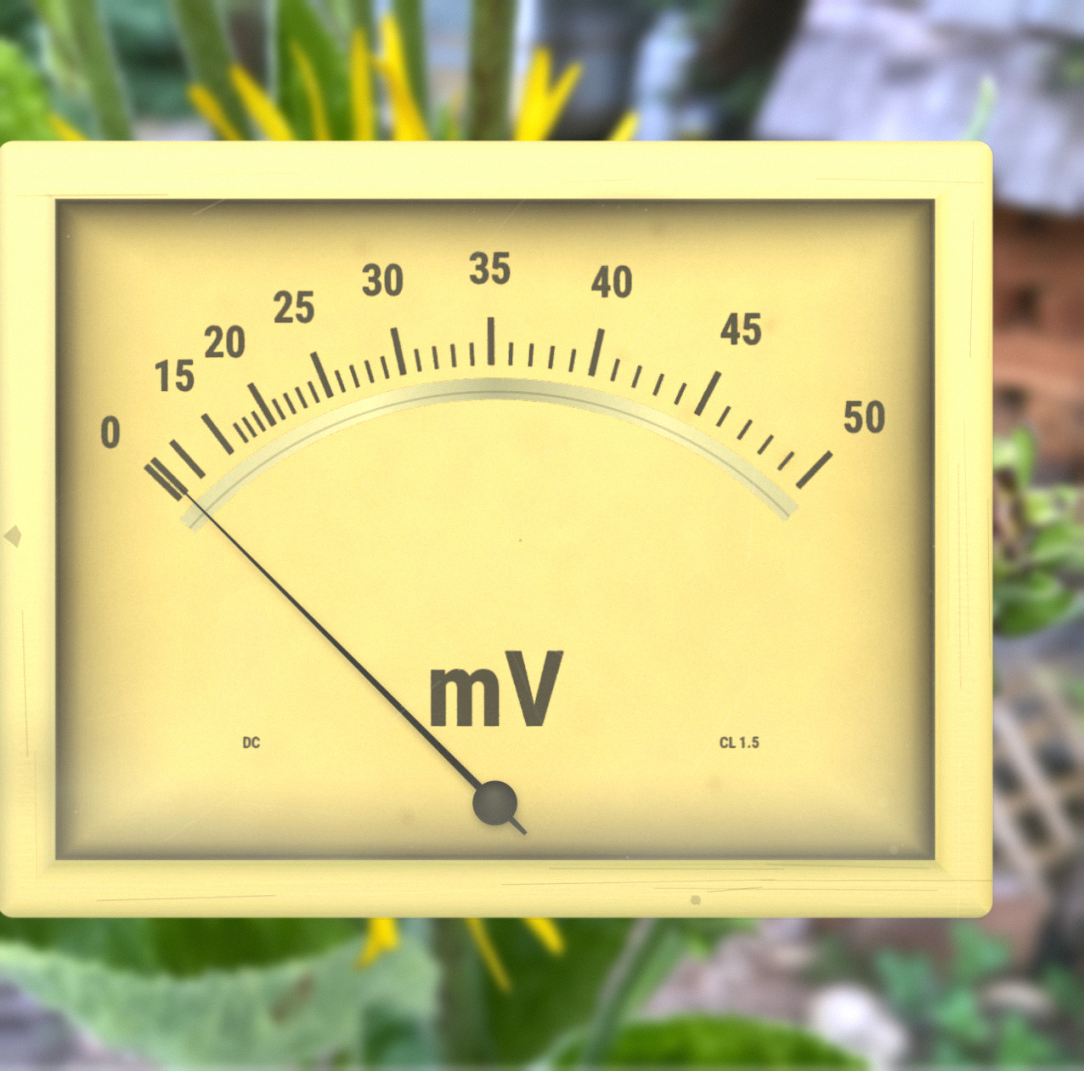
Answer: 5 mV
